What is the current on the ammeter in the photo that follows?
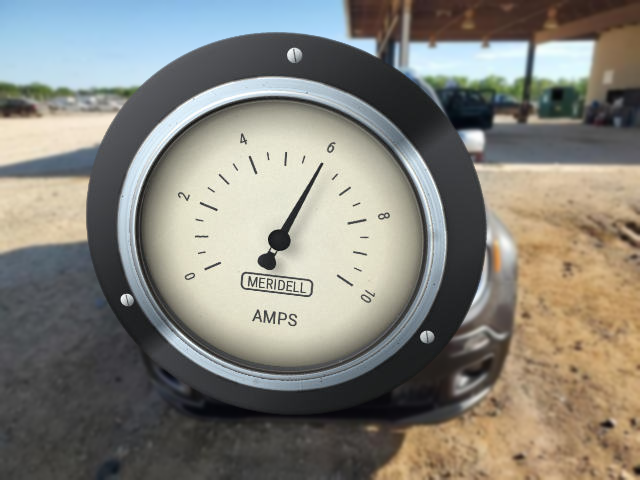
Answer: 6 A
